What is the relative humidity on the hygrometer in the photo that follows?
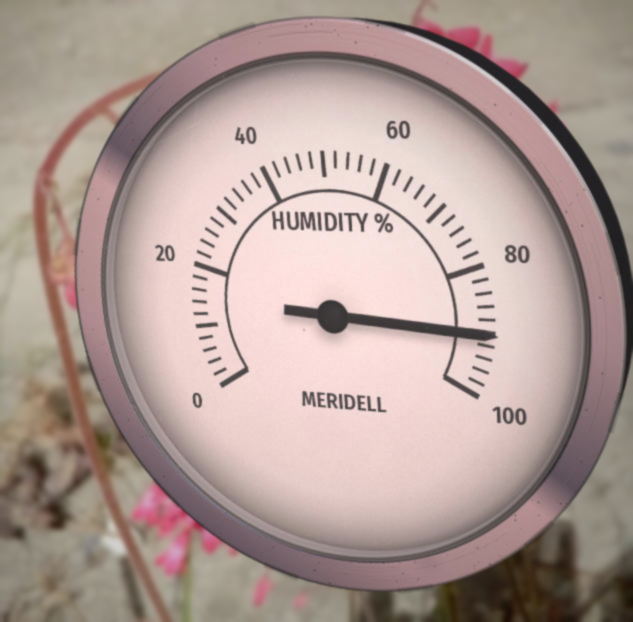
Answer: 90 %
